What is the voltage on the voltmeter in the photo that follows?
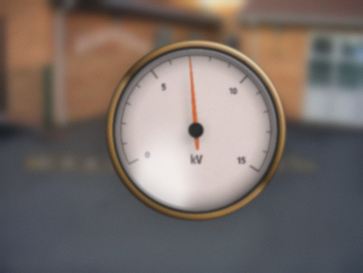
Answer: 7 kV
